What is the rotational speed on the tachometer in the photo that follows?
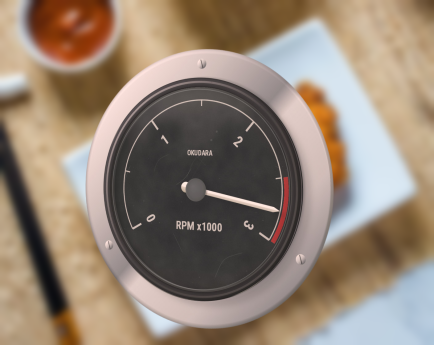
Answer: 2750 rpm
